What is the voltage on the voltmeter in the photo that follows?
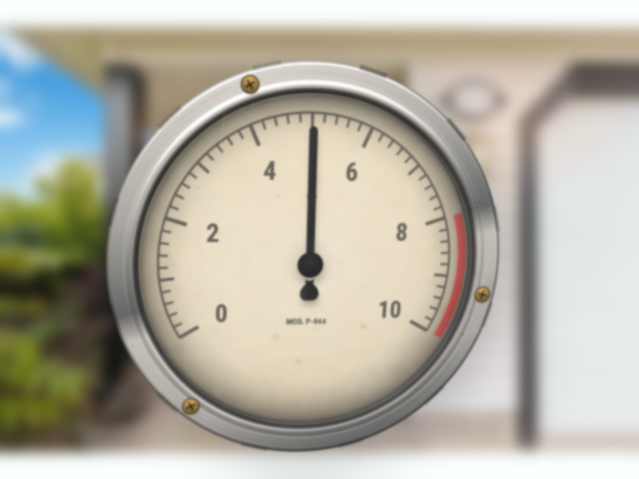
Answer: 5 V
